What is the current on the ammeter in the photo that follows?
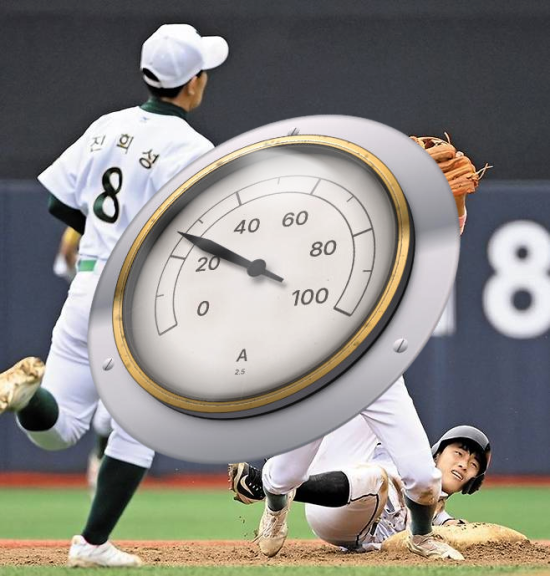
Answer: 25 A
